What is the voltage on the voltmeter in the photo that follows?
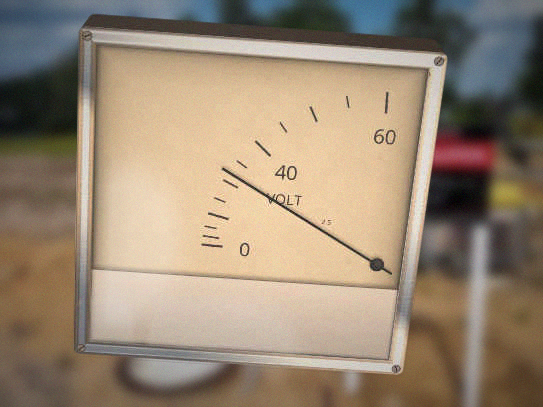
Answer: 32.5 V
